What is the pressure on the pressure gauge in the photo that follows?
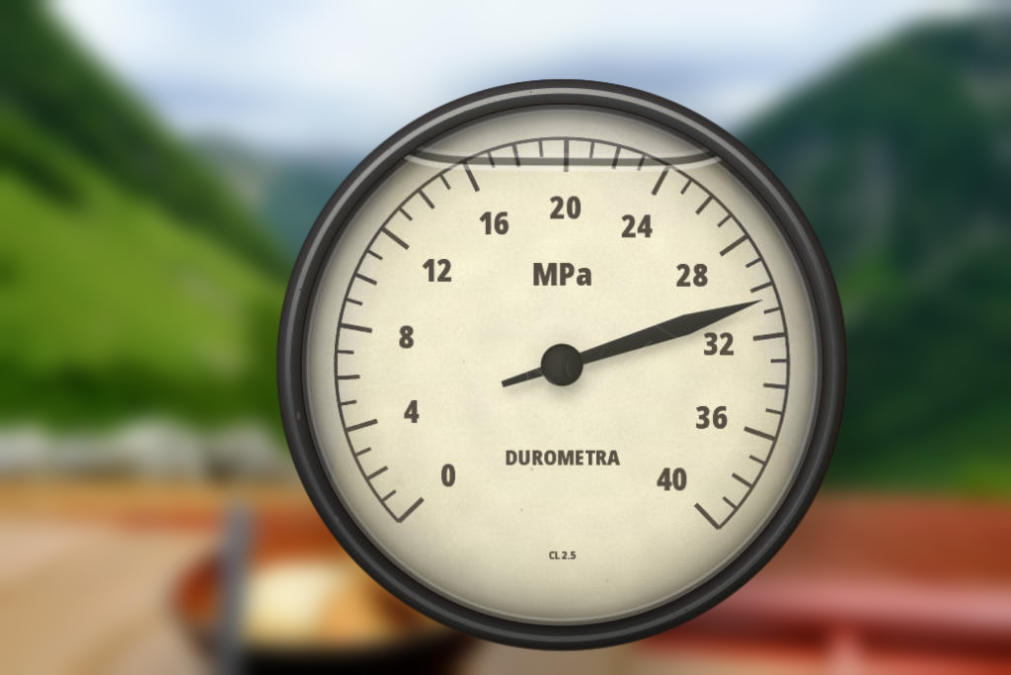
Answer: 30.5 MPa
